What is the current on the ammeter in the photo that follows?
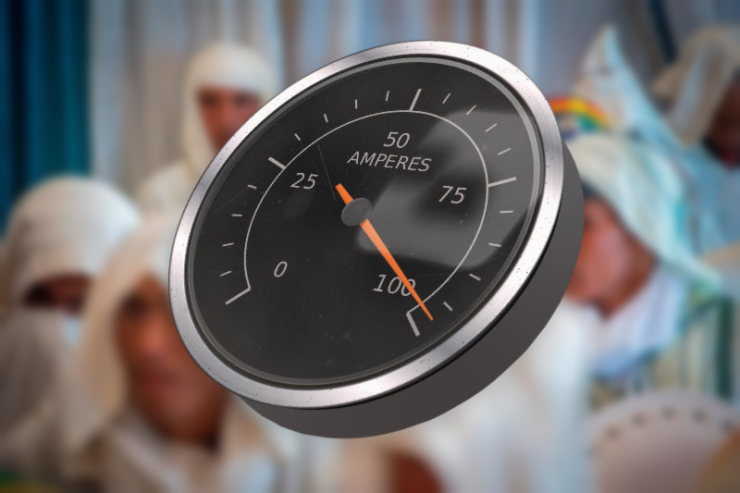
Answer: 97.5 A
